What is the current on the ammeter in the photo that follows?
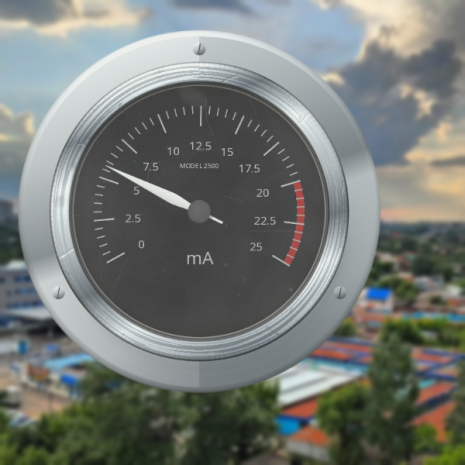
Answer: 5.75 mA
